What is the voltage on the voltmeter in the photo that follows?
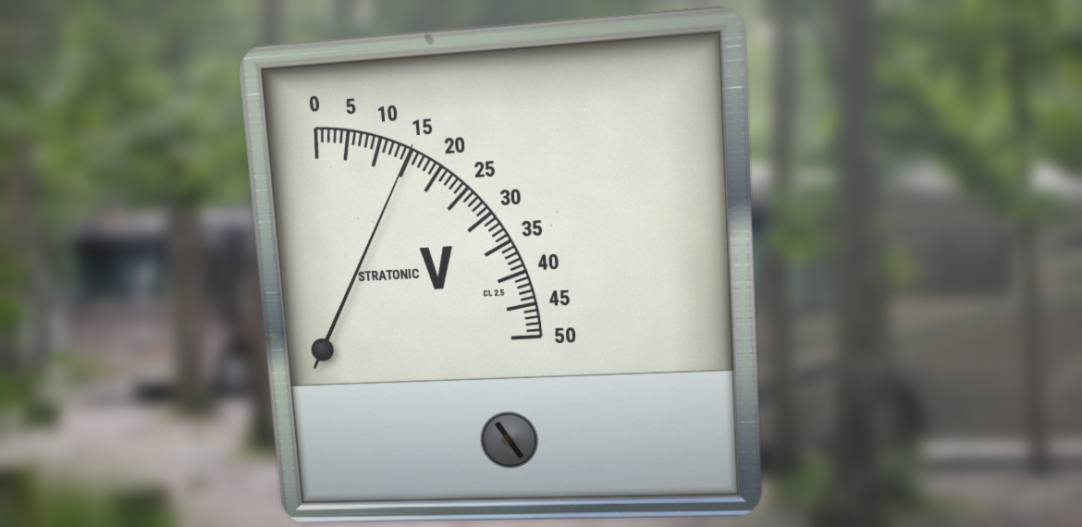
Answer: 15 V
